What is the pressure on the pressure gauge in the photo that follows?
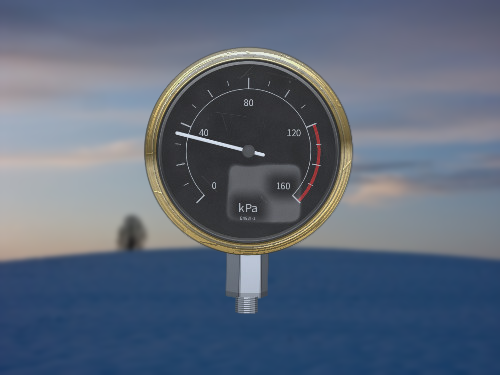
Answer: 35 kPa
